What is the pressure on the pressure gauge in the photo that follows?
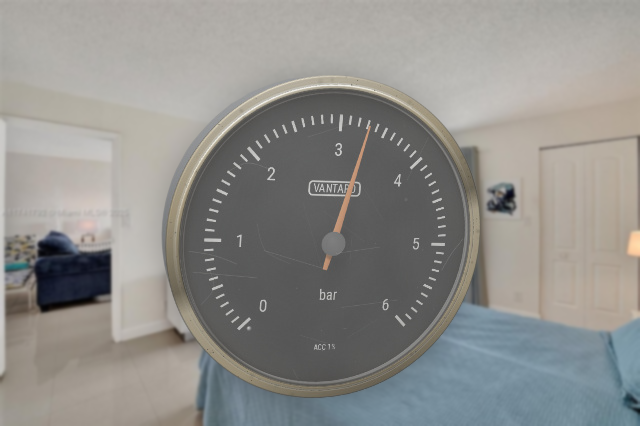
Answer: 3.3 bar
